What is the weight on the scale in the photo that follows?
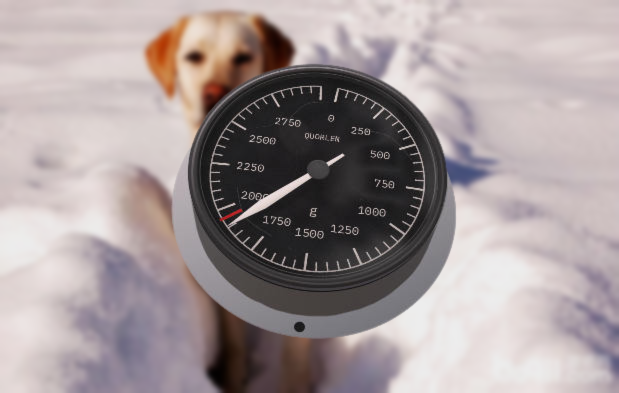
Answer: 1900 g
